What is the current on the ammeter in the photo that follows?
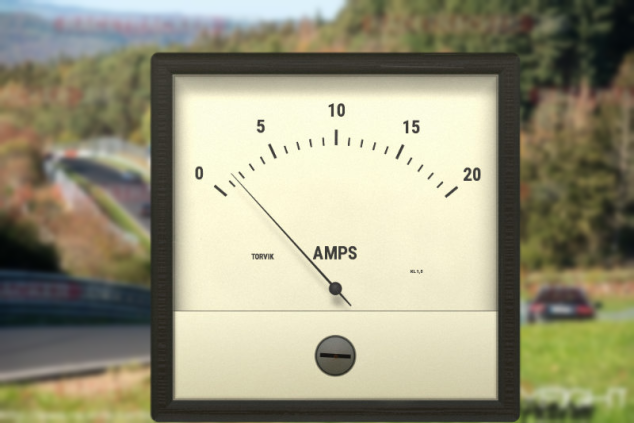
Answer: 1.5 A
